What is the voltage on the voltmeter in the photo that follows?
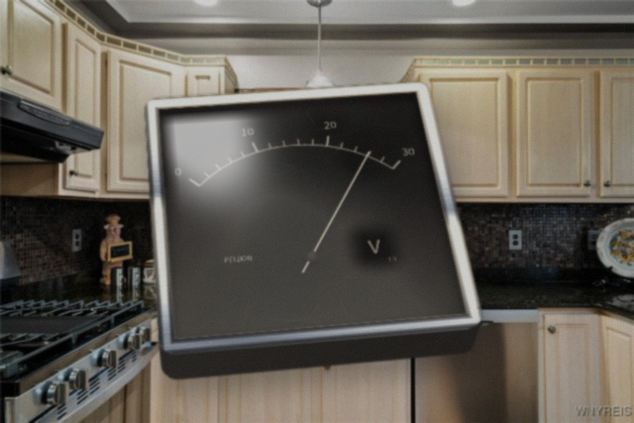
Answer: 26 V
